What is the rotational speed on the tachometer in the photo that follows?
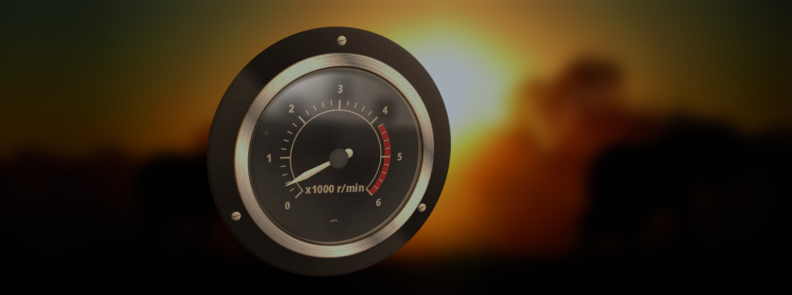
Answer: 400 rpm
